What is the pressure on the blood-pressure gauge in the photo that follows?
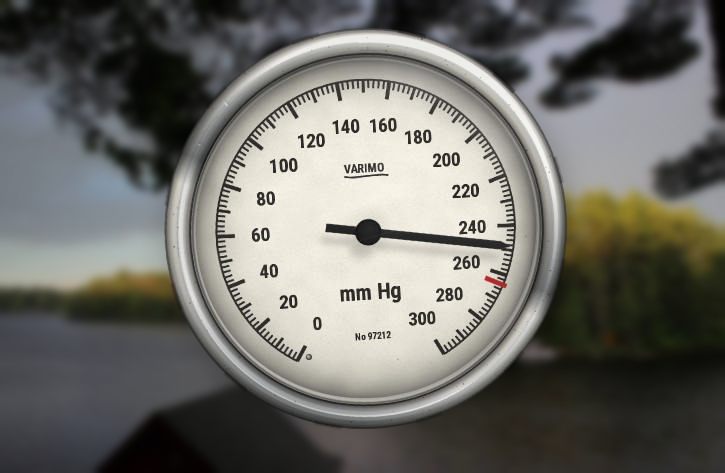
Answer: 248 mmHg
